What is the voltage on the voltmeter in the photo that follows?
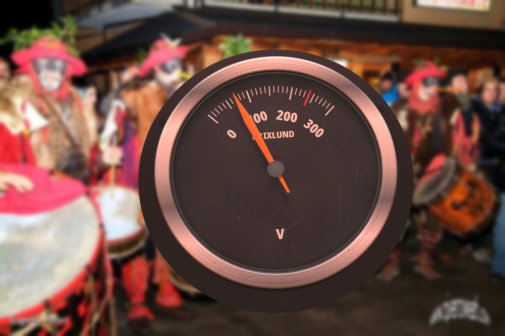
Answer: 70 V
